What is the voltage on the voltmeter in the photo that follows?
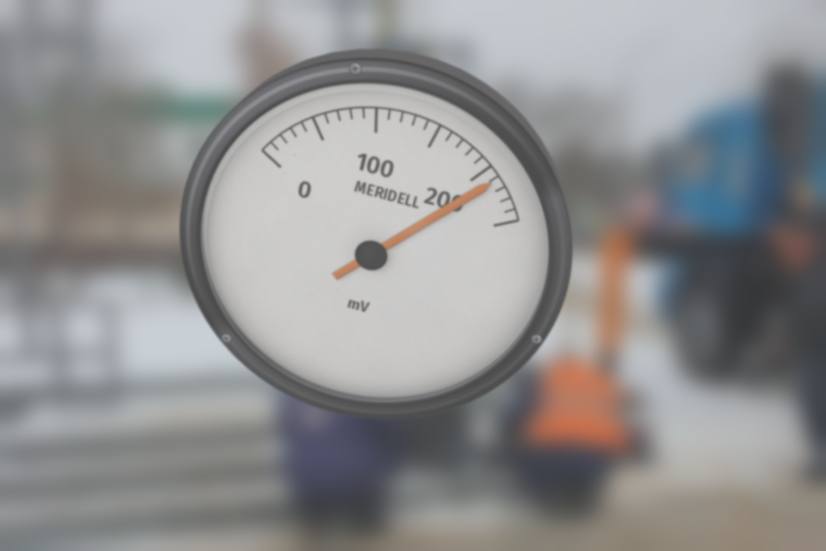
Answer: 210 mV
